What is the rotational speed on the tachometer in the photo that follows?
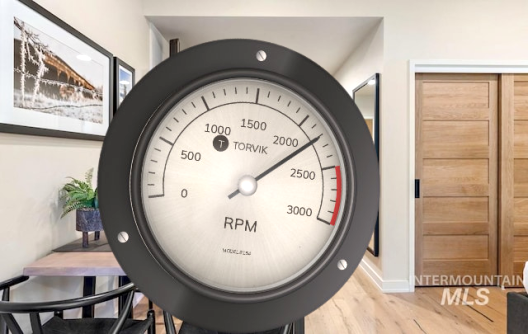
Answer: 2200 rpm
